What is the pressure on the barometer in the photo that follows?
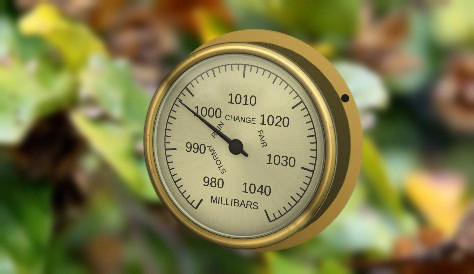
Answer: 998 mbar
